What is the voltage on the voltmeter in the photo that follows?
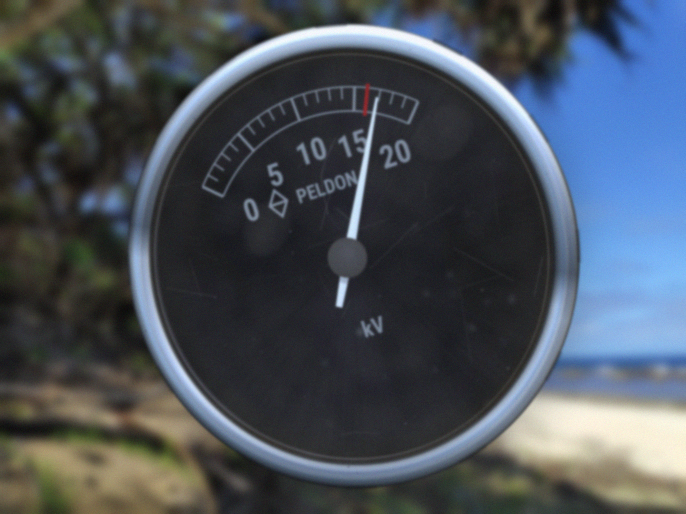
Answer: 17 kV
